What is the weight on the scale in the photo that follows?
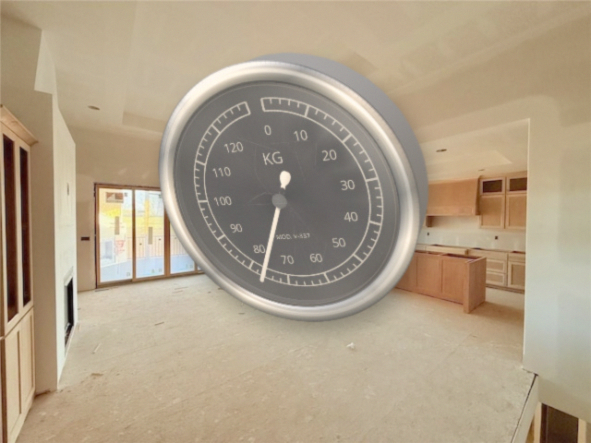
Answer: 76 kg
